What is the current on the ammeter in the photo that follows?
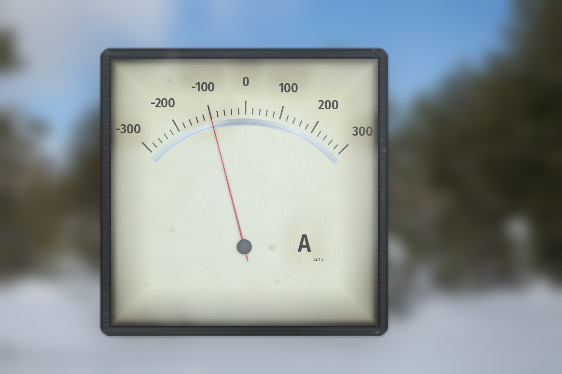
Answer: -100 A
